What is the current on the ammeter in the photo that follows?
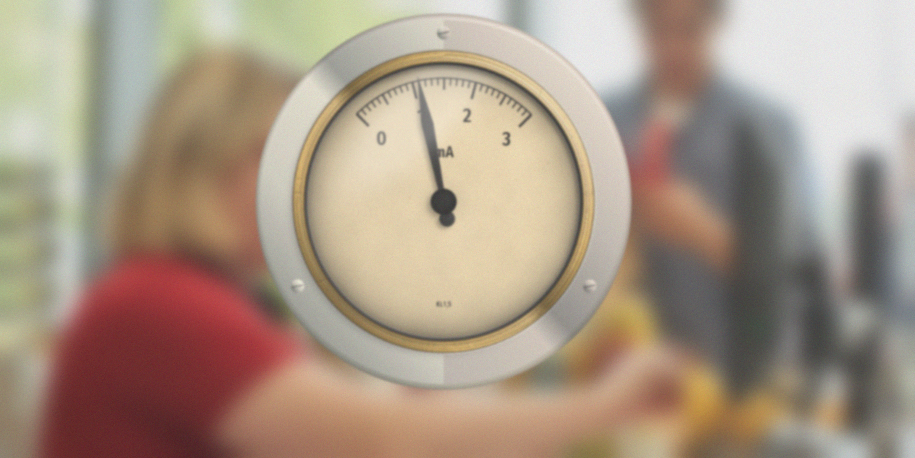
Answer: 1.1 mA
